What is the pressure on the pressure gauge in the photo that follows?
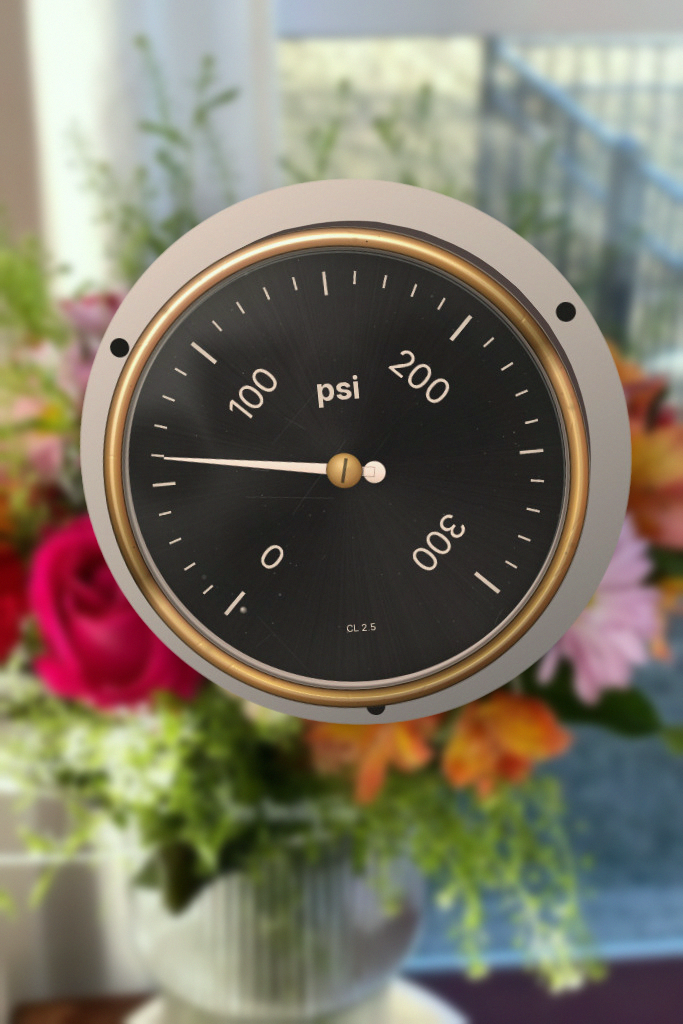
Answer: 60 psi
